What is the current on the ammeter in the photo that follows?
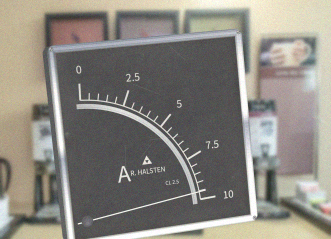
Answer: 9.5 A
